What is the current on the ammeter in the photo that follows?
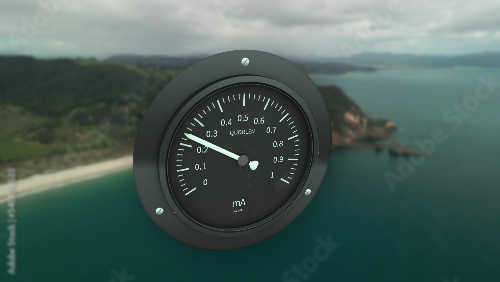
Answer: 0.24 mA
